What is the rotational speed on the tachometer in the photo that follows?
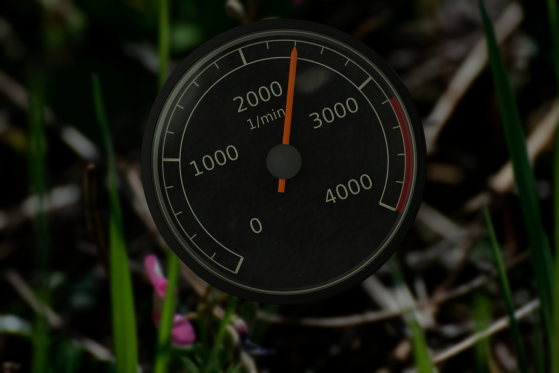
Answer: 2400 rpm
